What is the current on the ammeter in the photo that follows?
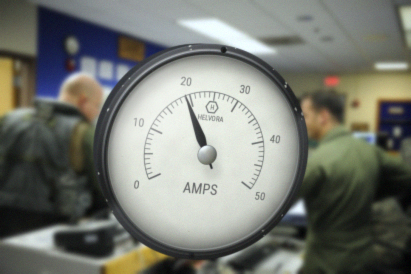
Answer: 19 A
